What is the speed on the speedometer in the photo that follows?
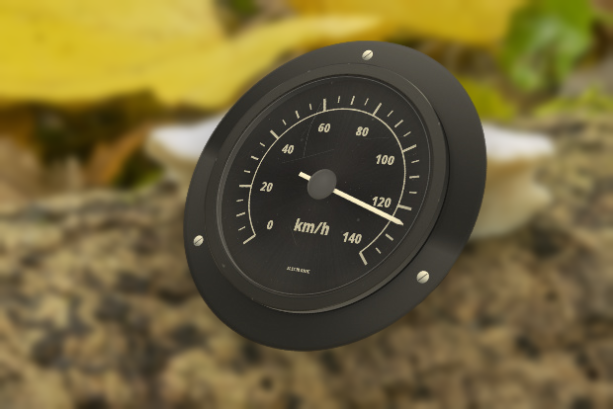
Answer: 125 km/h
